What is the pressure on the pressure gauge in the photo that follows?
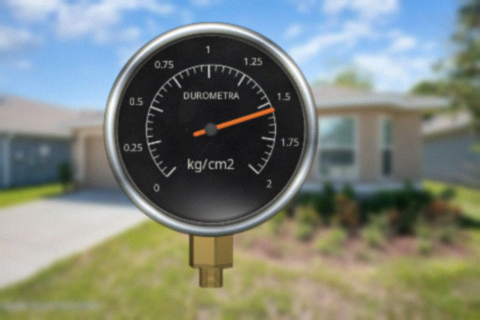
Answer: 1.55 kg/cm²
